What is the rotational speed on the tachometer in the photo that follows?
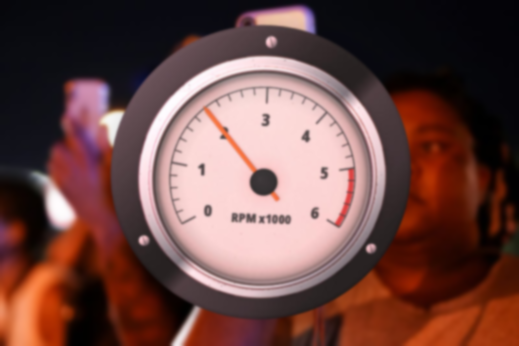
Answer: 2000 rpm
